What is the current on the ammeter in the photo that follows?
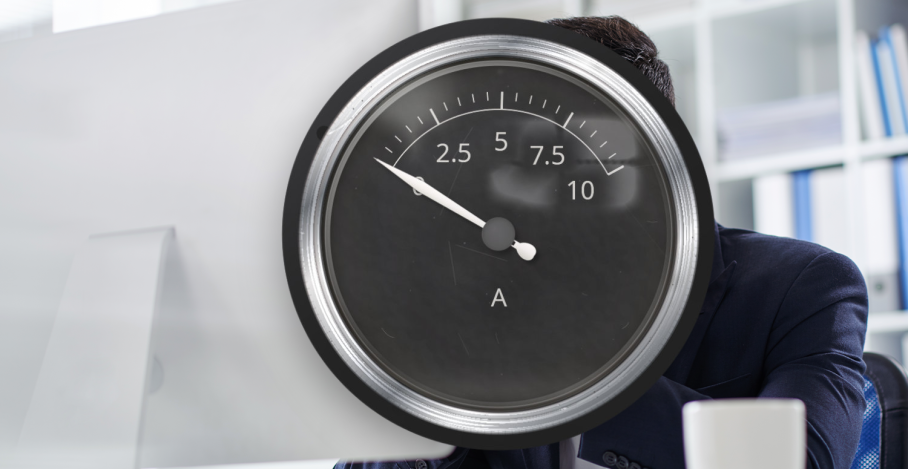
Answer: 0 A
